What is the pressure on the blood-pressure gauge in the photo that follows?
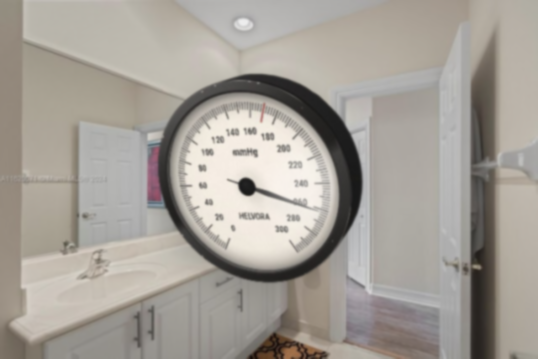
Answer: 260 mmHg
